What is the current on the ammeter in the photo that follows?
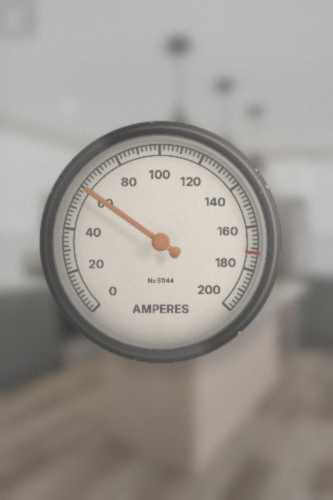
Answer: 60 A
